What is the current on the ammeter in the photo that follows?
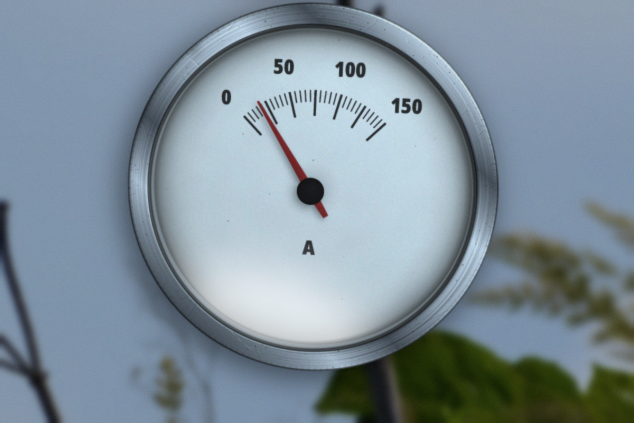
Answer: 20 A
